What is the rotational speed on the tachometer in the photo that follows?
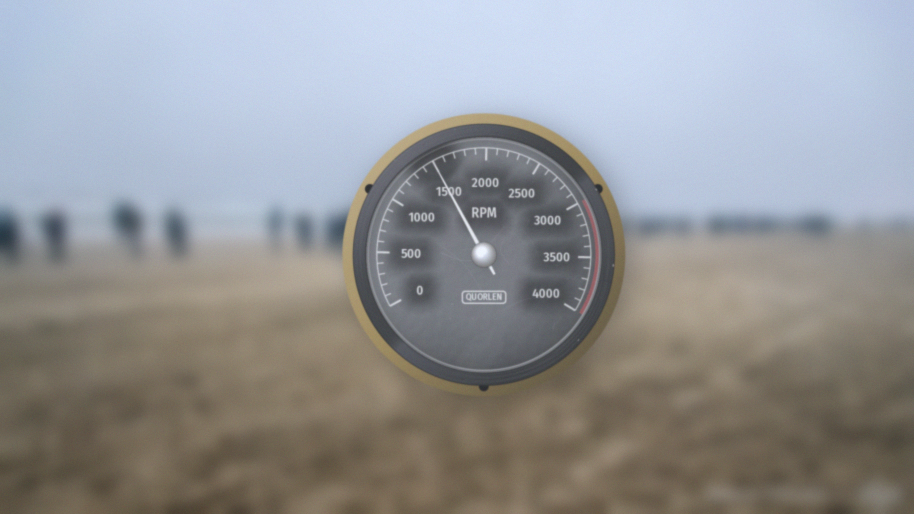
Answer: 1500 rpm
